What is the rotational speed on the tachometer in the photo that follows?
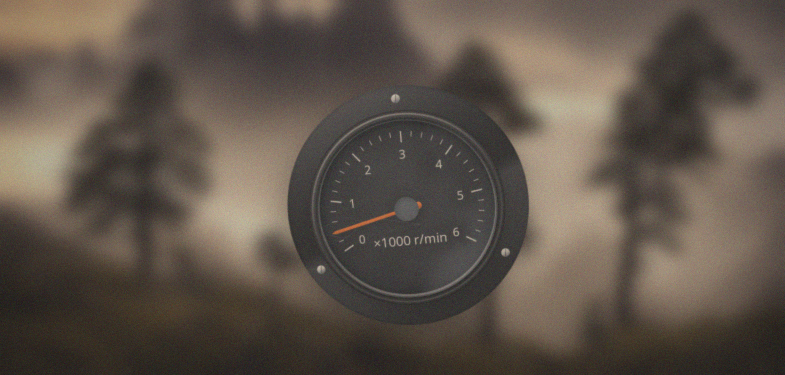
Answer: 400 rpm
